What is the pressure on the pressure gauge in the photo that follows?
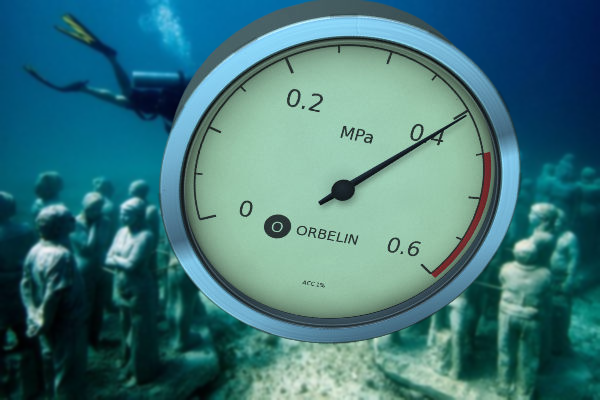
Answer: 0.4 MPa
